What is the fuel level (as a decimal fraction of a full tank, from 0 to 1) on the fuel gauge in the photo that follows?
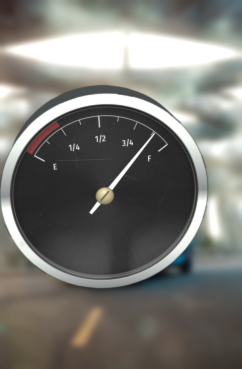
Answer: 0.875
